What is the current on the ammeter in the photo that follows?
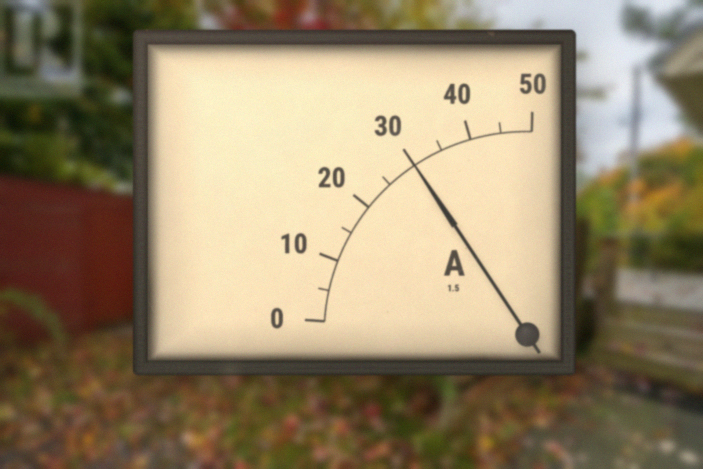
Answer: 30 A
